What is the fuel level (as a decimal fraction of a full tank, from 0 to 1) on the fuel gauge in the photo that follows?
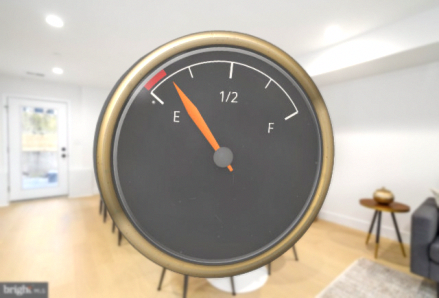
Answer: 0.125
